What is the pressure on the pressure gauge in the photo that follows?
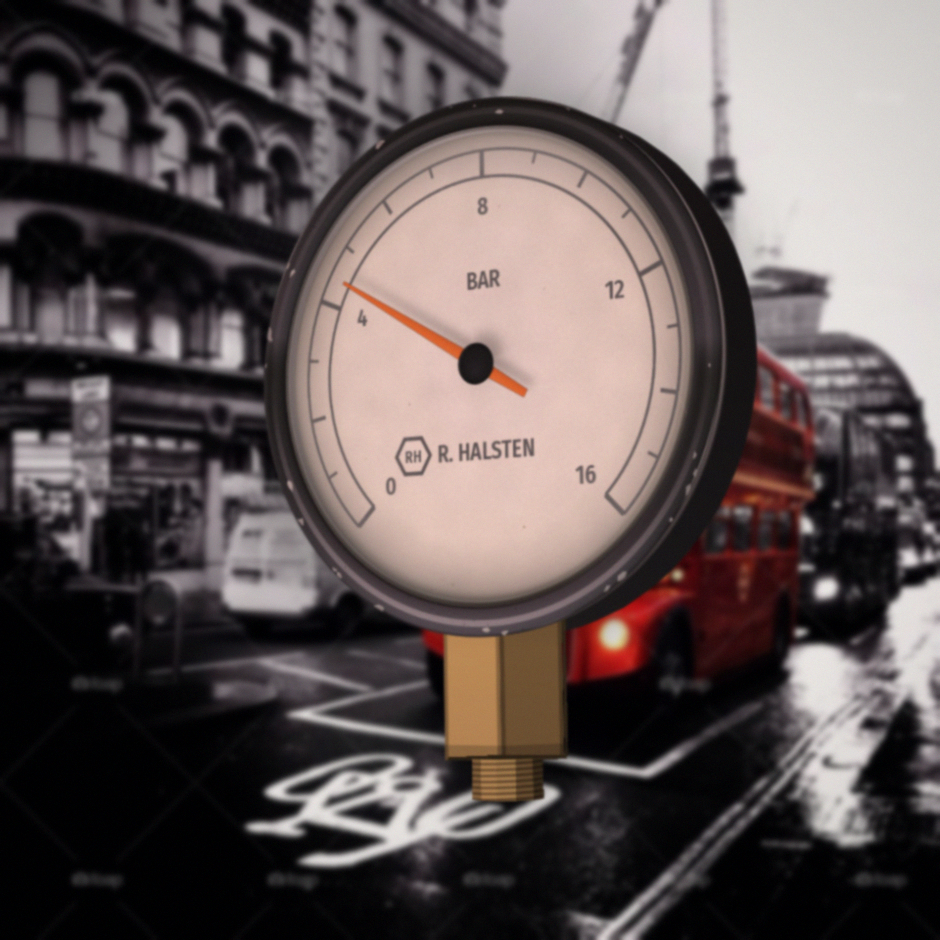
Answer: 4.5 bar
